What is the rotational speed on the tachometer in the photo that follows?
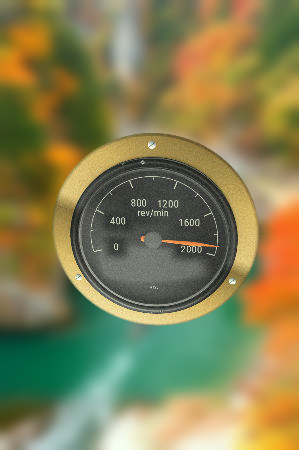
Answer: 1900 rpm
